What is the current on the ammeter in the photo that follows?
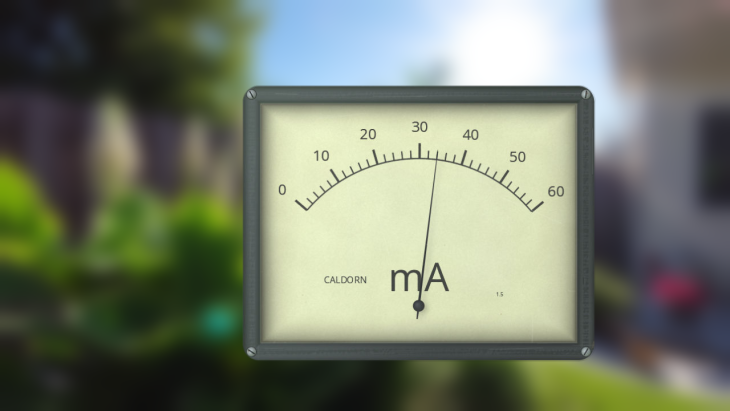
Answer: 34 mA
